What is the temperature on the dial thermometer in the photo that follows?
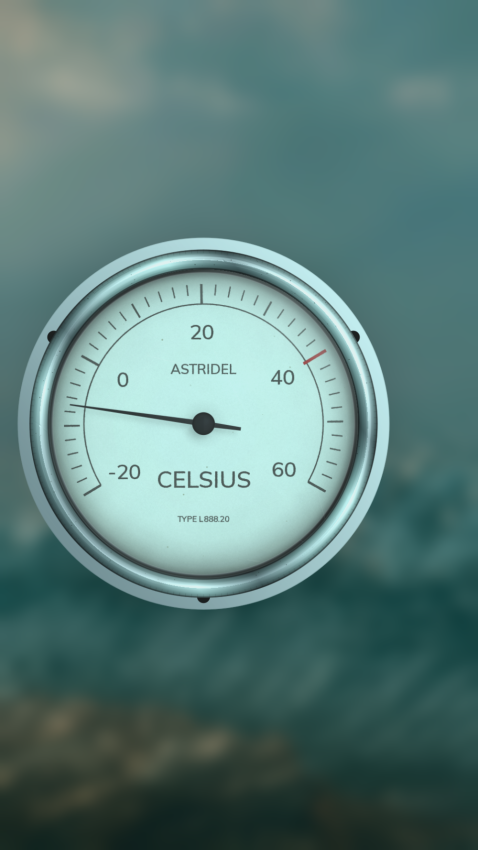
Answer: -7 °C
